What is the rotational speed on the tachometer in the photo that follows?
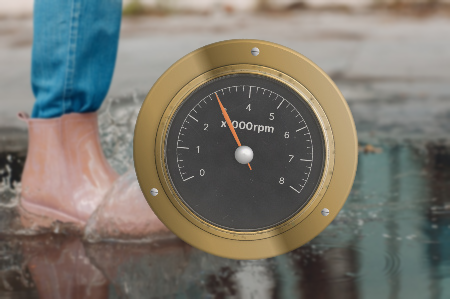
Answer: 3000 rpm
